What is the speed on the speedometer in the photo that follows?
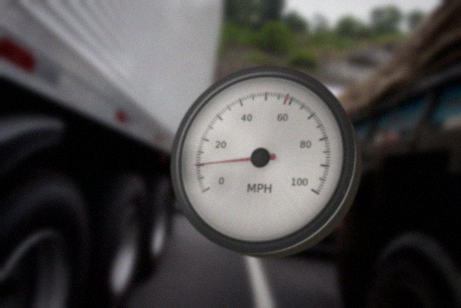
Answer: 10 mph
